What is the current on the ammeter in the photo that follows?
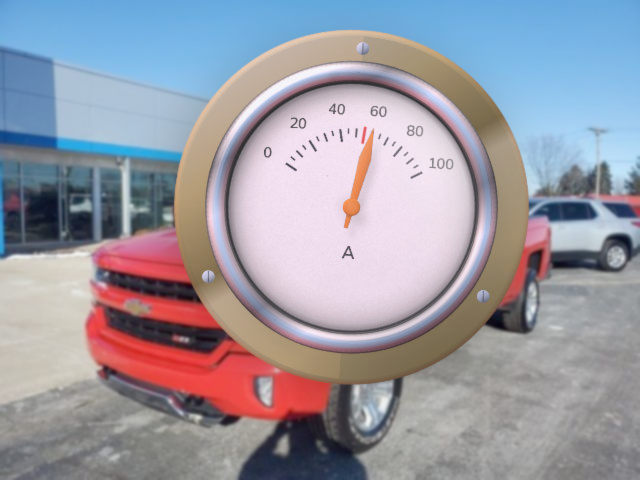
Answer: 60 A
